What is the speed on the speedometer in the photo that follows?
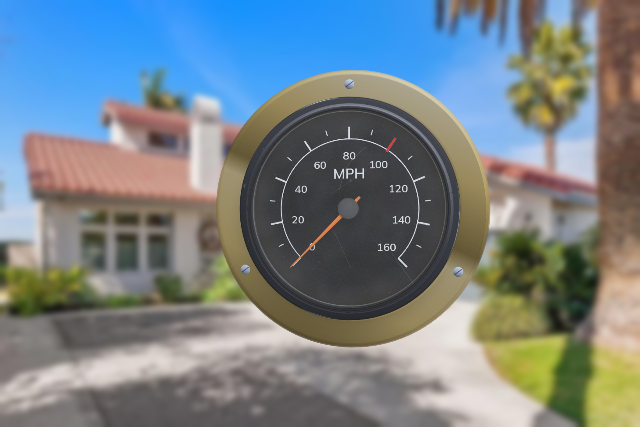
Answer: 0 mph
